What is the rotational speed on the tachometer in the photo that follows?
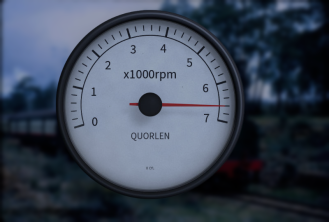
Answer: 6600 rpm
